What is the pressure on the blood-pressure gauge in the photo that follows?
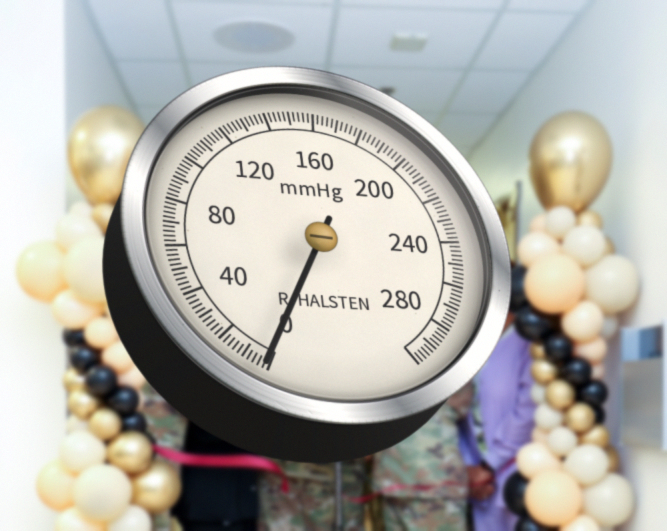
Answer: 2 mmHg
